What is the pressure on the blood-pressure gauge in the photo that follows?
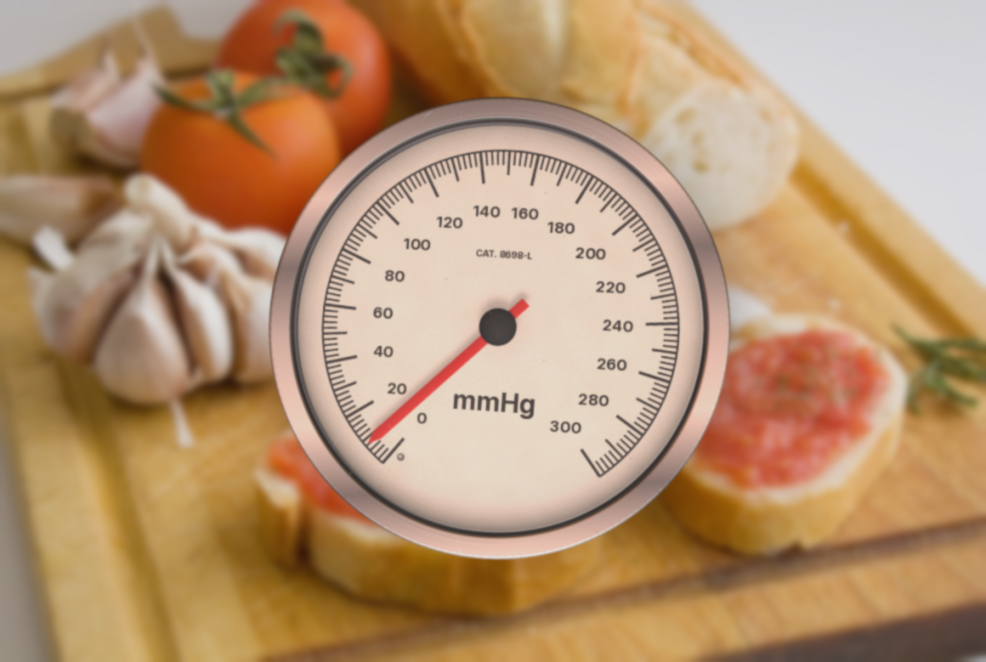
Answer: 8 mmHg
